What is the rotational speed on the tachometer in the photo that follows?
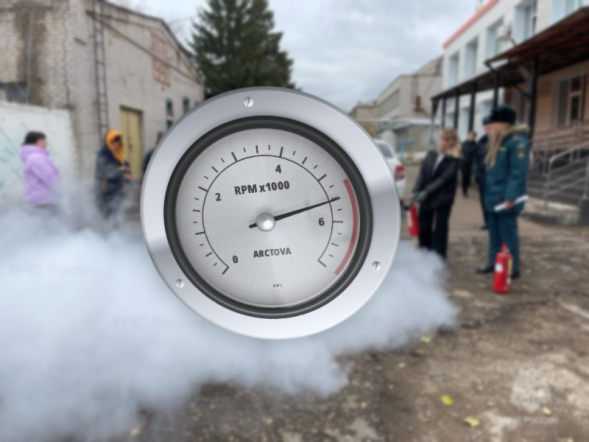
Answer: 5500 rpm
